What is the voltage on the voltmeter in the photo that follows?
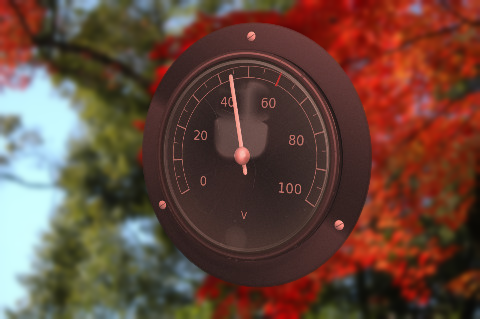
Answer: 45 V
